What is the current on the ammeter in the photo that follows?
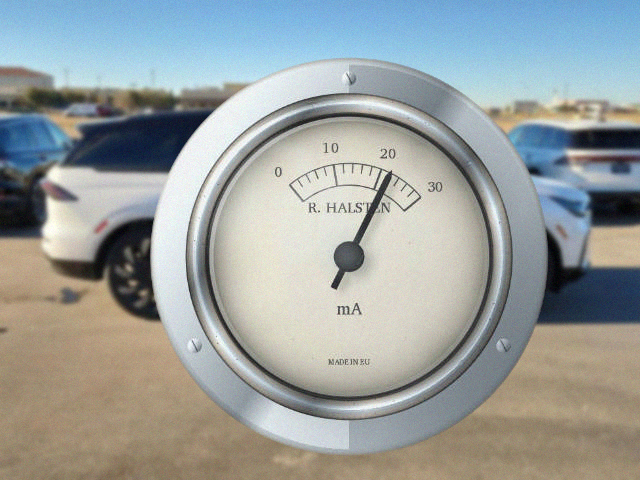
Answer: 22 mA
